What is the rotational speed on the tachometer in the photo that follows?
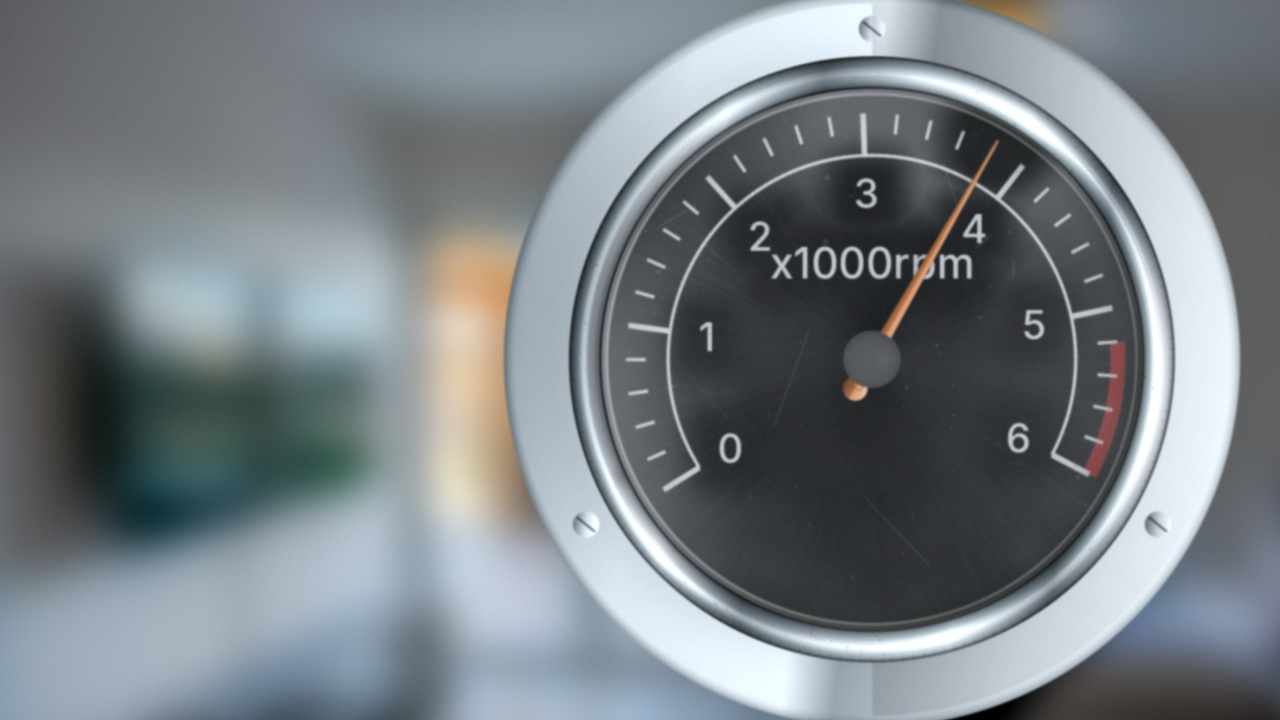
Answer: 3800 rpm
